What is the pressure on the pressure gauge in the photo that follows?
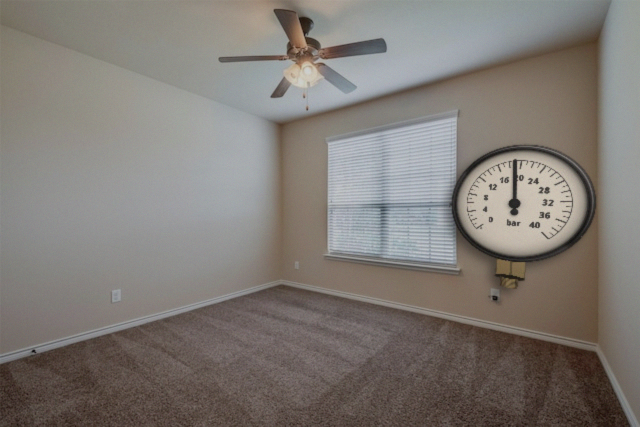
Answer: 19 bar
